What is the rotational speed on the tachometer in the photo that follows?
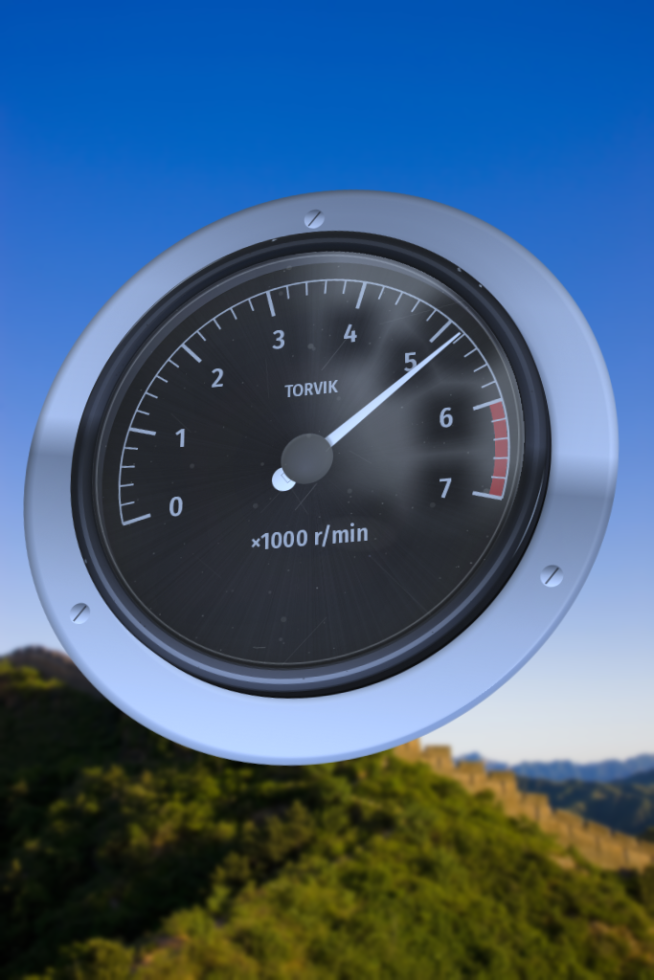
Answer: 5200 rpm
